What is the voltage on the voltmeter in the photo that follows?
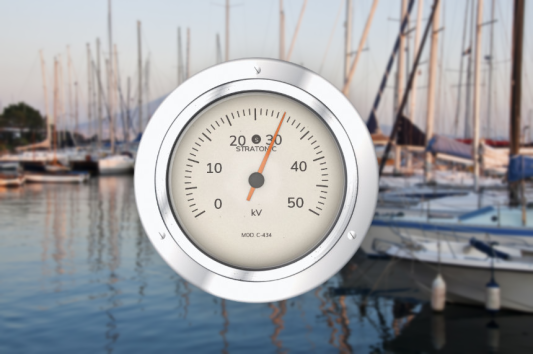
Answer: 30 kV
